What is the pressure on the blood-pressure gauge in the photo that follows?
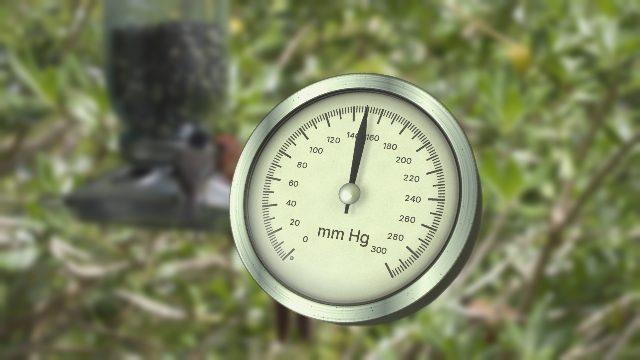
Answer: 150 mmHg
